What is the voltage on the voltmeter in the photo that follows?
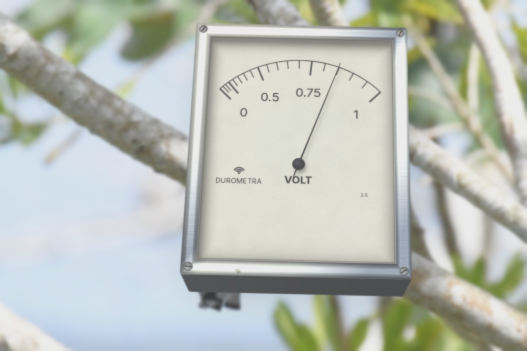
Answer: 0.85 V
